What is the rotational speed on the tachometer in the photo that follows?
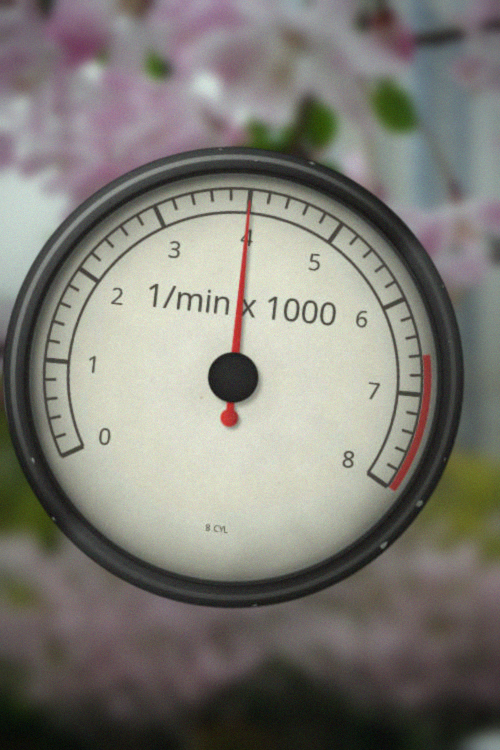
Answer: 4000 rpm
